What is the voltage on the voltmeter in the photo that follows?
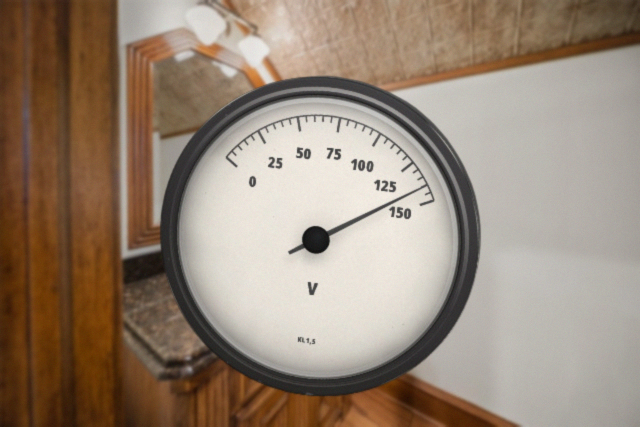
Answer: 140 V
